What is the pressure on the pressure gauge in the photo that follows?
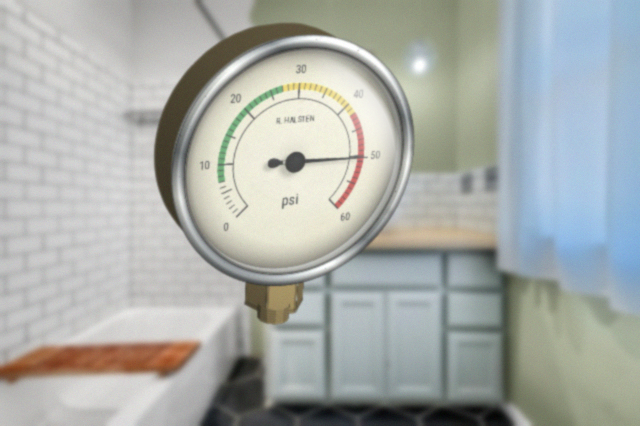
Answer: 50 psi
